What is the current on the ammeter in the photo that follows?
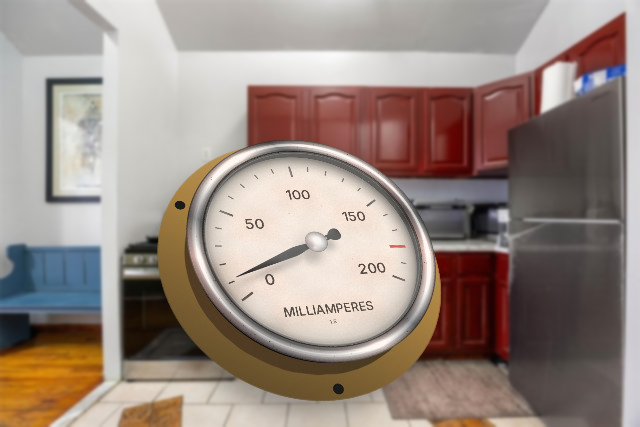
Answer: 10 mA
